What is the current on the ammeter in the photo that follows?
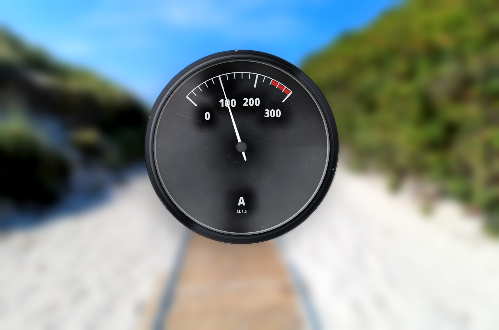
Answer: 100 A
